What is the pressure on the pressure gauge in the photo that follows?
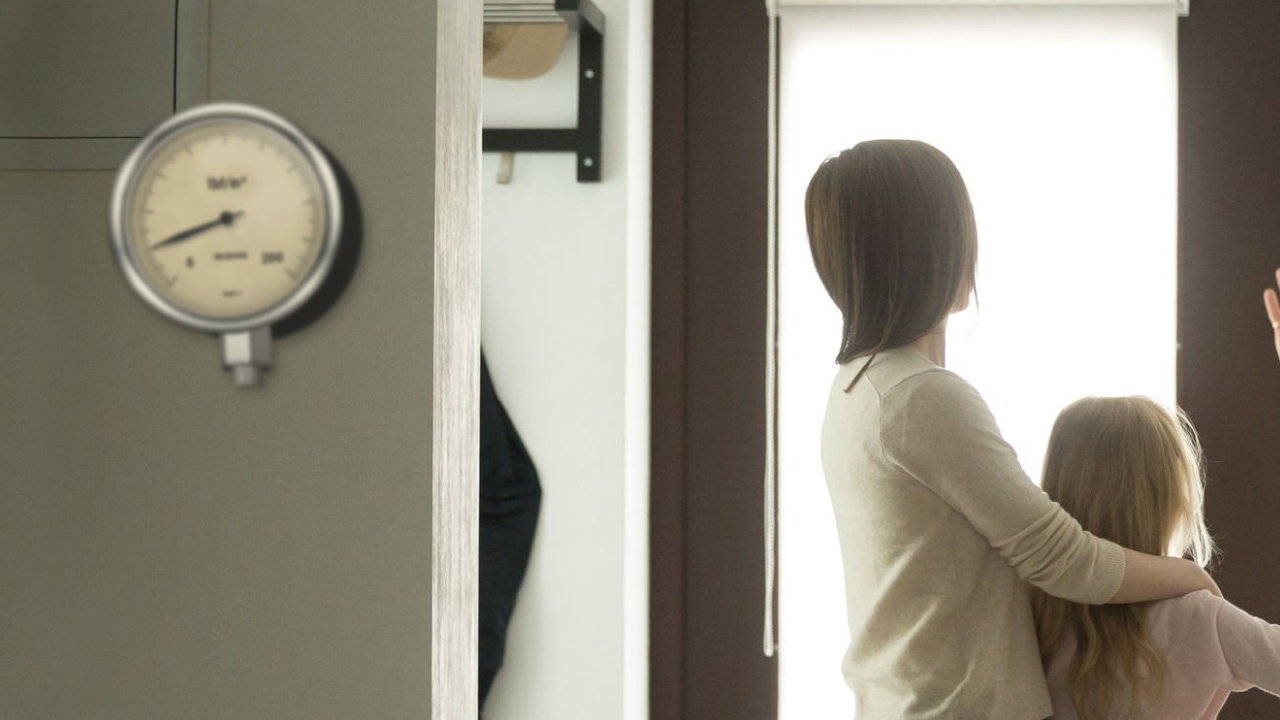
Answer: 20 psi
